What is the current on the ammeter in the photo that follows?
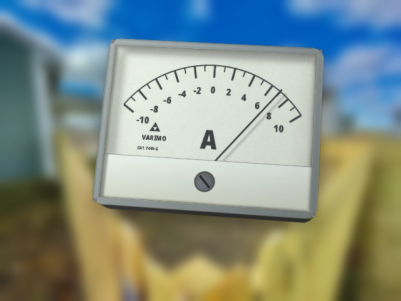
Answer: 7 A
